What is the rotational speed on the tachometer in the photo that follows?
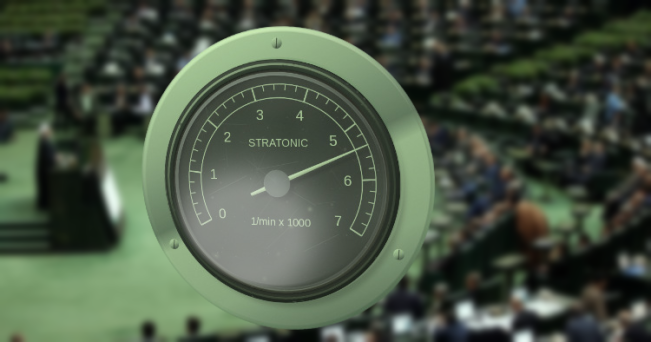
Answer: 5400 rpm
